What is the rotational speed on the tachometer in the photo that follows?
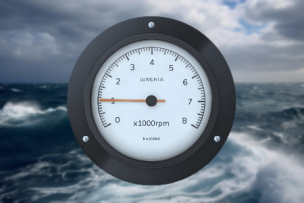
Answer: 1000 rpm
